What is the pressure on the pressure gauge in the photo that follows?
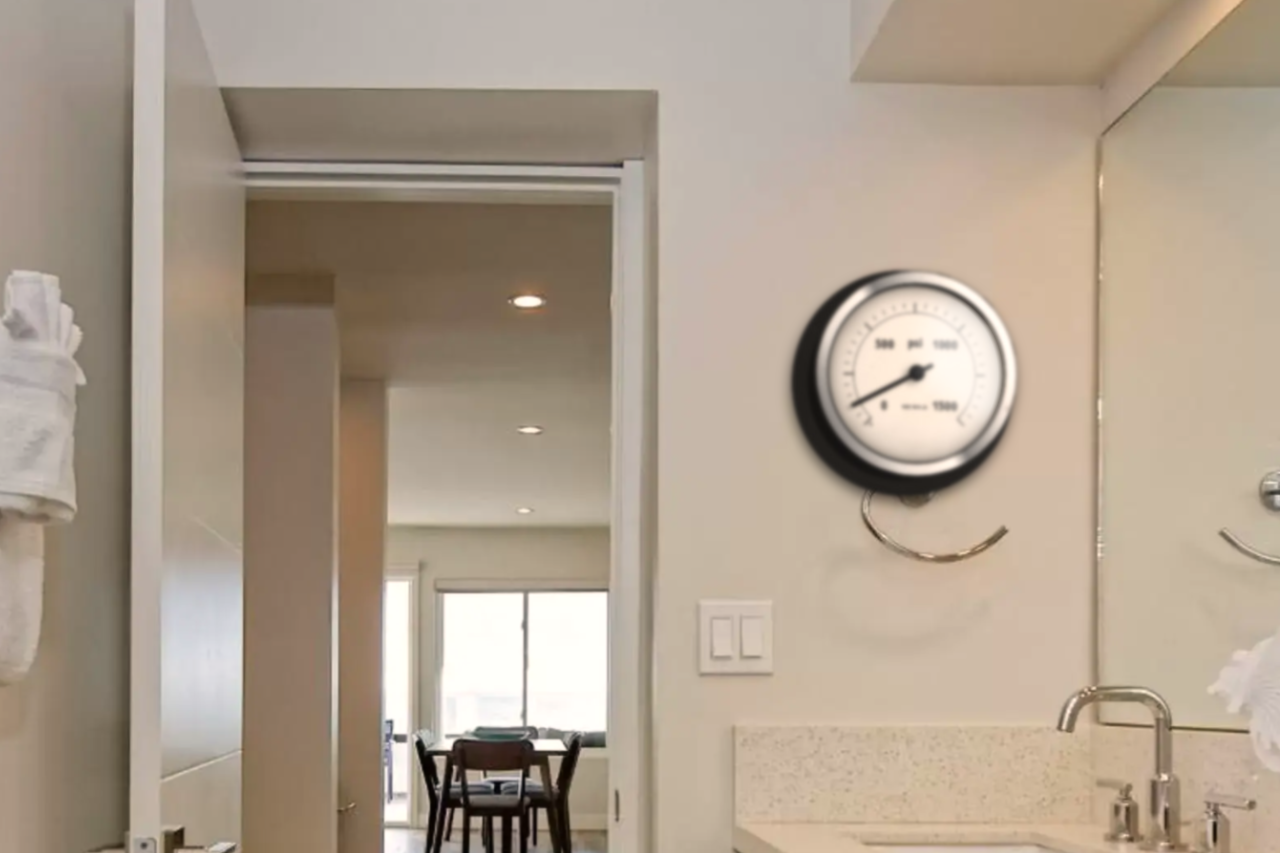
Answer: 100 psi
